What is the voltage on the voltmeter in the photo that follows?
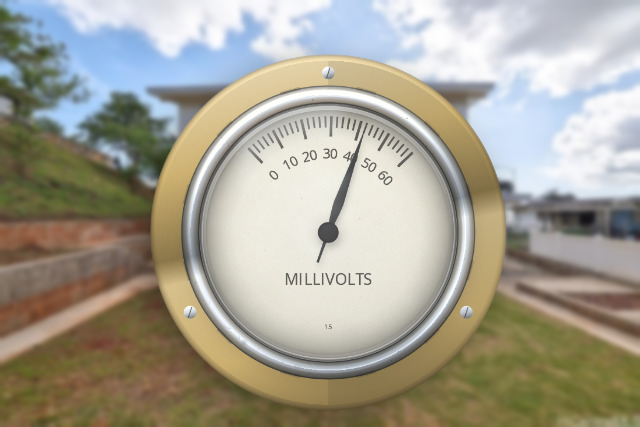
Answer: 42 mV
